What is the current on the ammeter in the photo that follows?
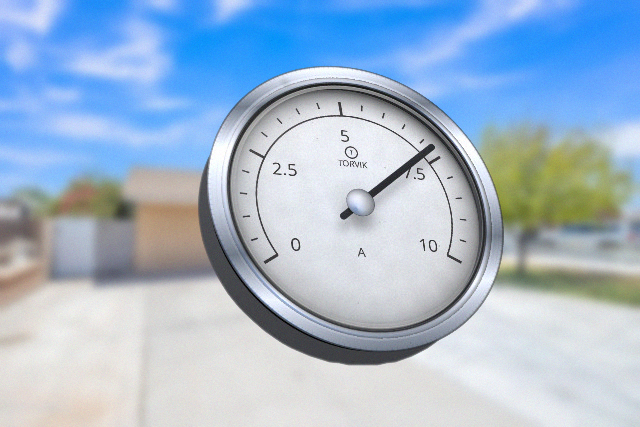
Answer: 7.25 A
